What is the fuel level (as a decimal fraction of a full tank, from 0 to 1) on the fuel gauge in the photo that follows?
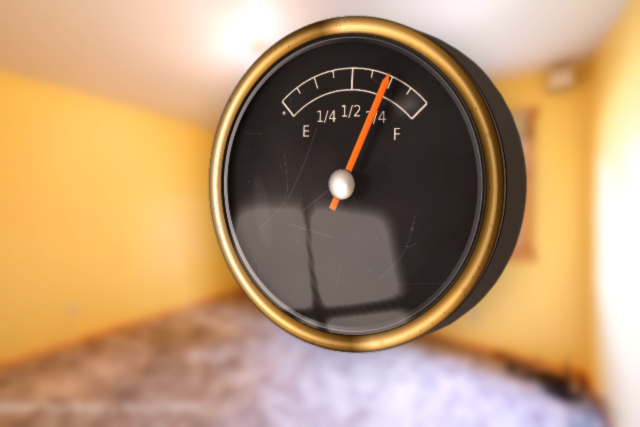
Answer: 0.75
